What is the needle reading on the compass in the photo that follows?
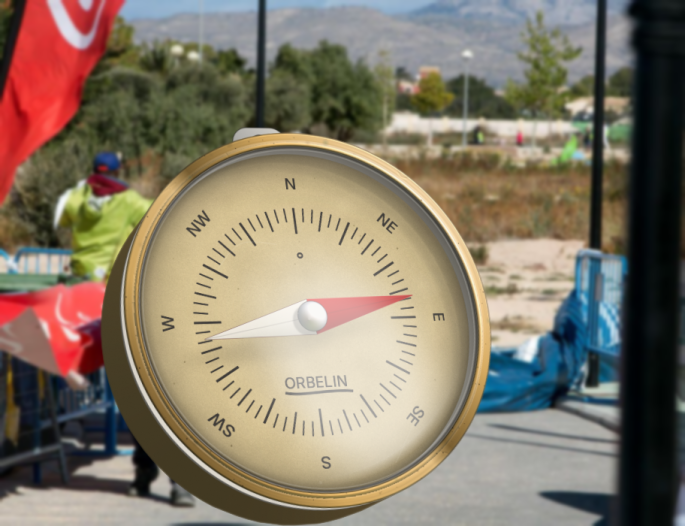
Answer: 80 °
